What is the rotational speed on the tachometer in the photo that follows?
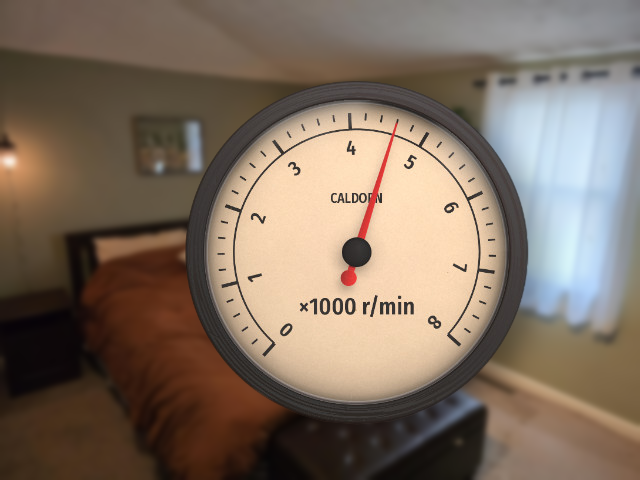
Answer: 4600 rpm
